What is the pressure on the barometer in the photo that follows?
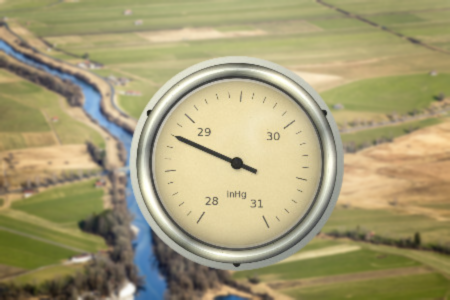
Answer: 28.8 inHg
